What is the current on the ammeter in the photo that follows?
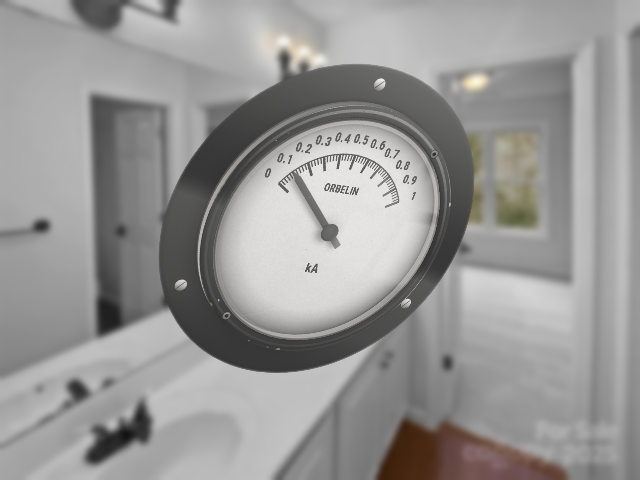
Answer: 0.1 kA
